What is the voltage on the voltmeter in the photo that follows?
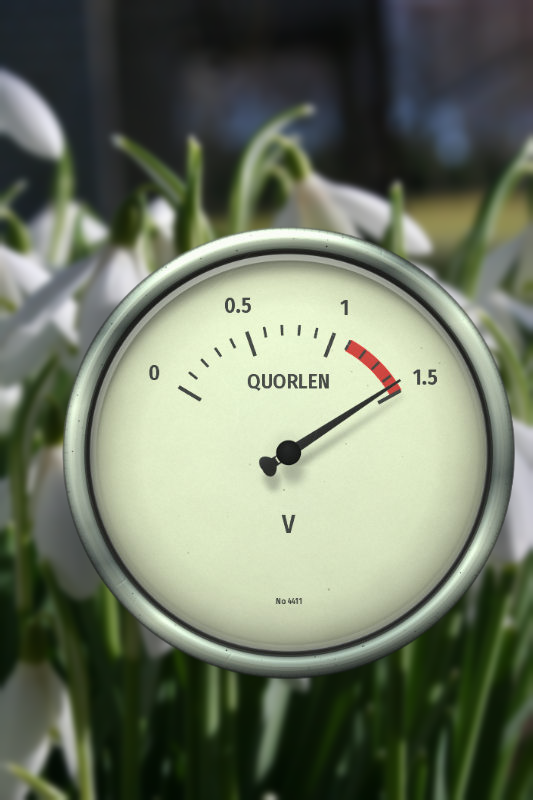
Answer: 1.45 V
